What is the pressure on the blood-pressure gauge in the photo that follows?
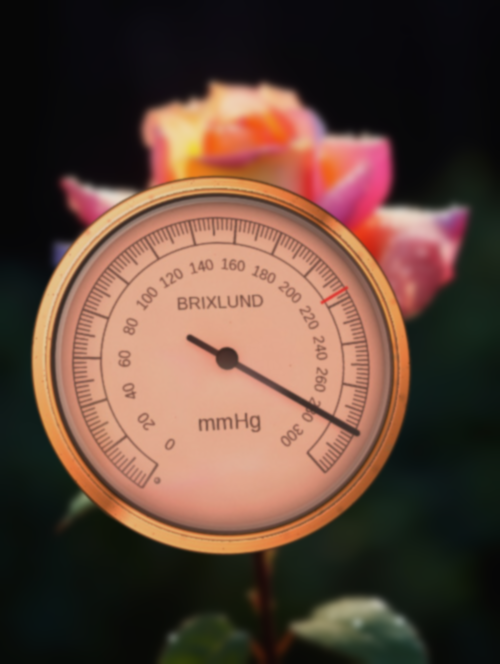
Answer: 280 mmHg
